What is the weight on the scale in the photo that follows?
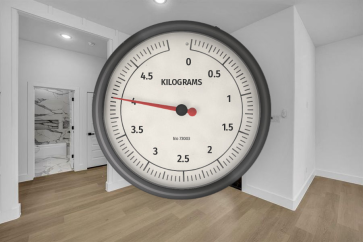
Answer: 4 kg
